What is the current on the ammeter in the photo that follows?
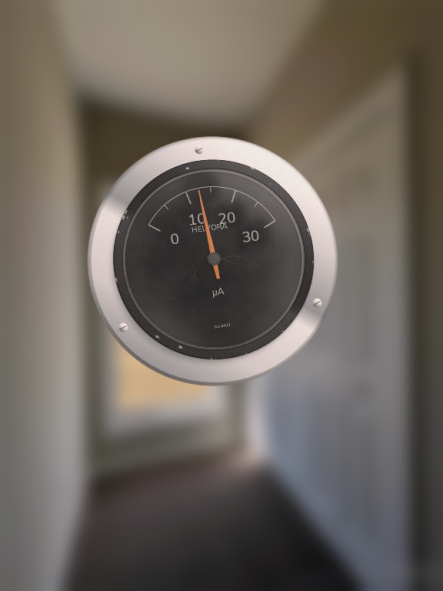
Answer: 12.5 µA
